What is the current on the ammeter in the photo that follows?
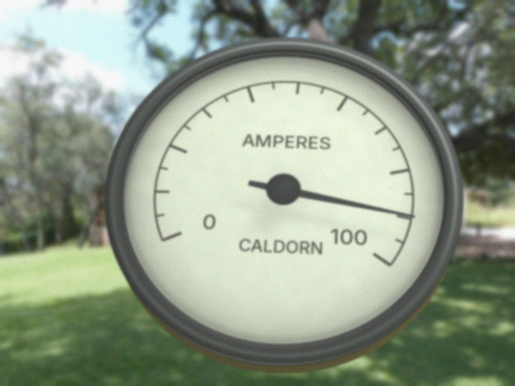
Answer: 90 A
